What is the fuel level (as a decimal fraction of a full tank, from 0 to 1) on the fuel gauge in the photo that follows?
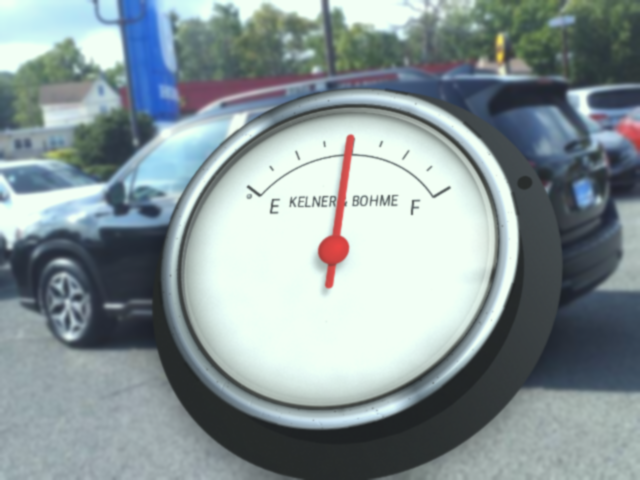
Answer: 0.5
